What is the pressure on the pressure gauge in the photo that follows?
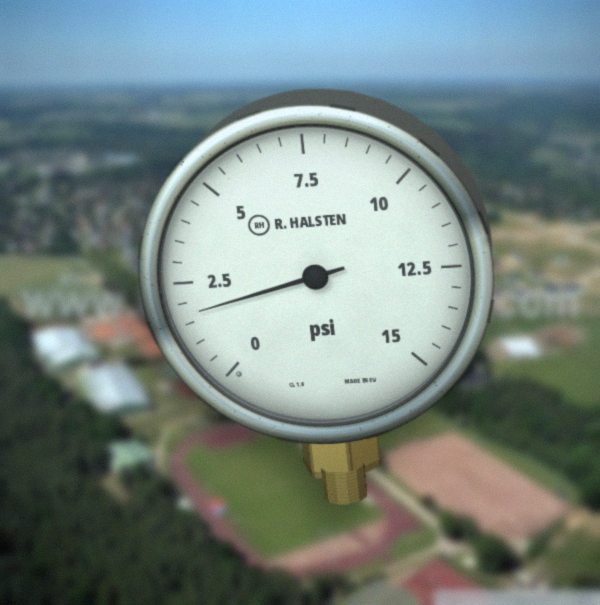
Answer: 1.75 psi
